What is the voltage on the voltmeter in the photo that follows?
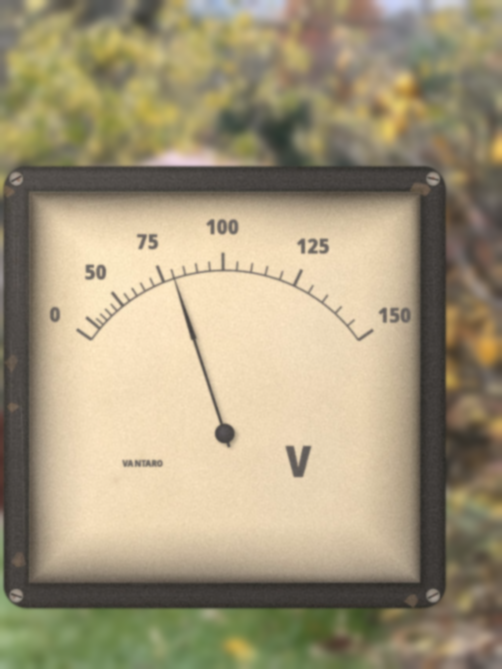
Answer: 80 V
